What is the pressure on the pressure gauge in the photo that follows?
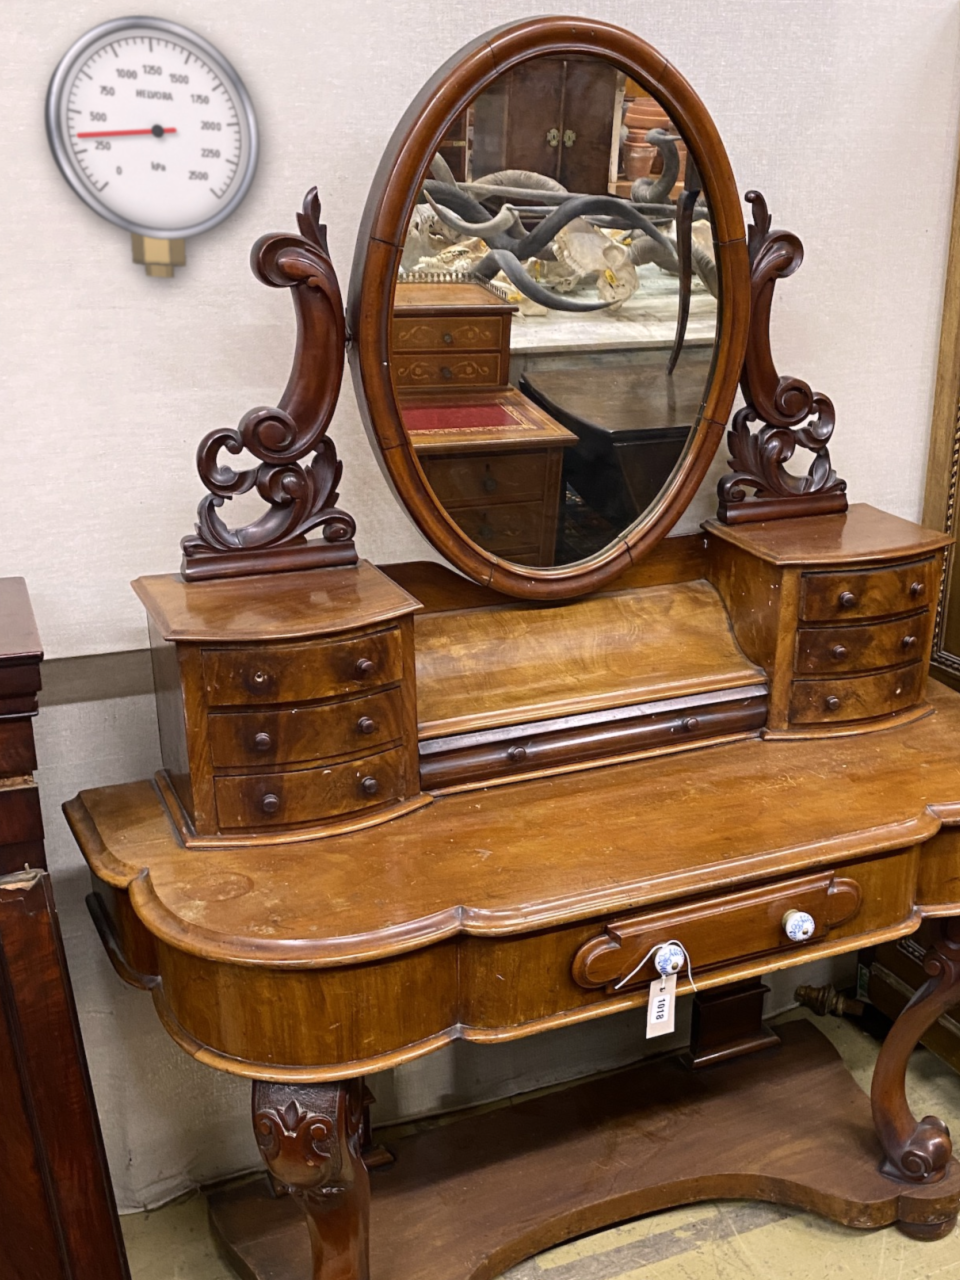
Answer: 350 kPa
